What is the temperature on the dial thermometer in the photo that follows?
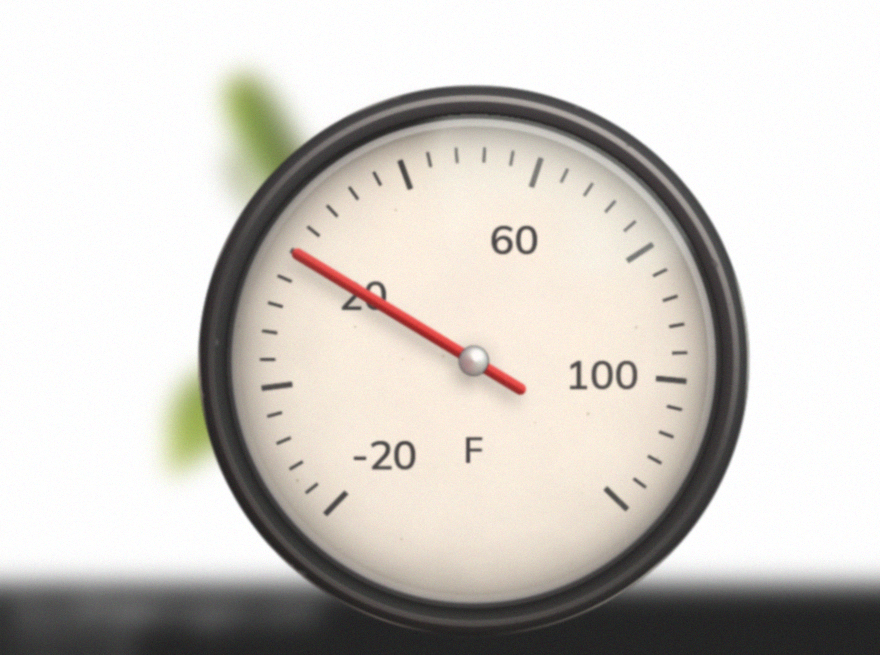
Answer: 20 °F
